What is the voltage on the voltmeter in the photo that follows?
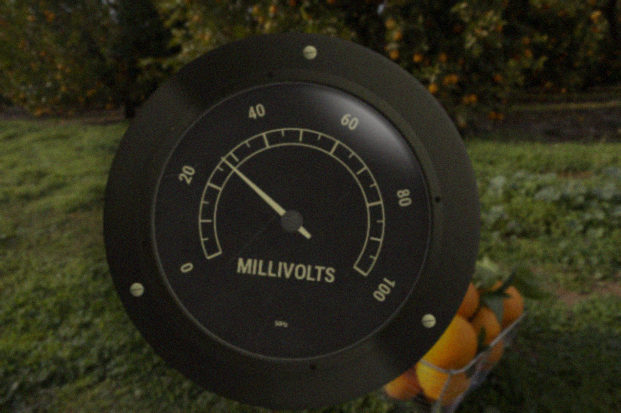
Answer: 27.5 mV
